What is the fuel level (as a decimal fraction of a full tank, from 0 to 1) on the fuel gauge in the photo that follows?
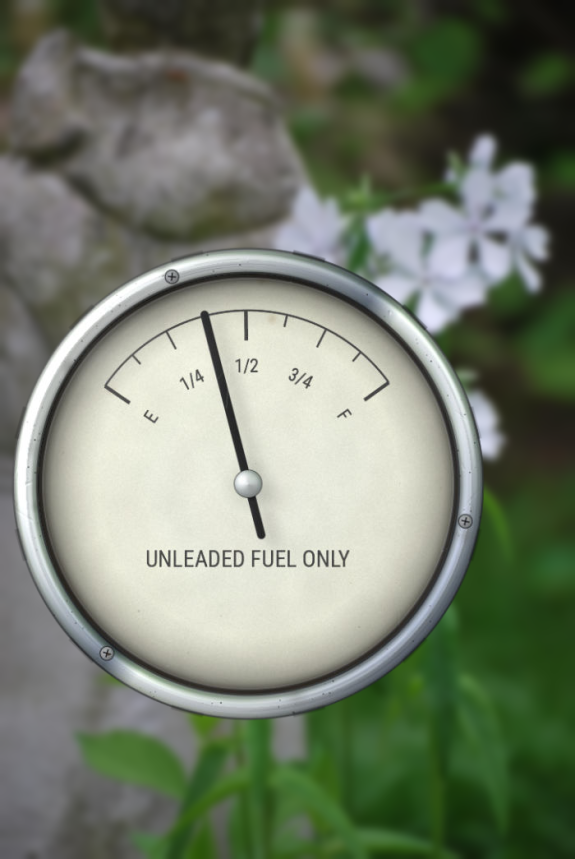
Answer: 0.375
